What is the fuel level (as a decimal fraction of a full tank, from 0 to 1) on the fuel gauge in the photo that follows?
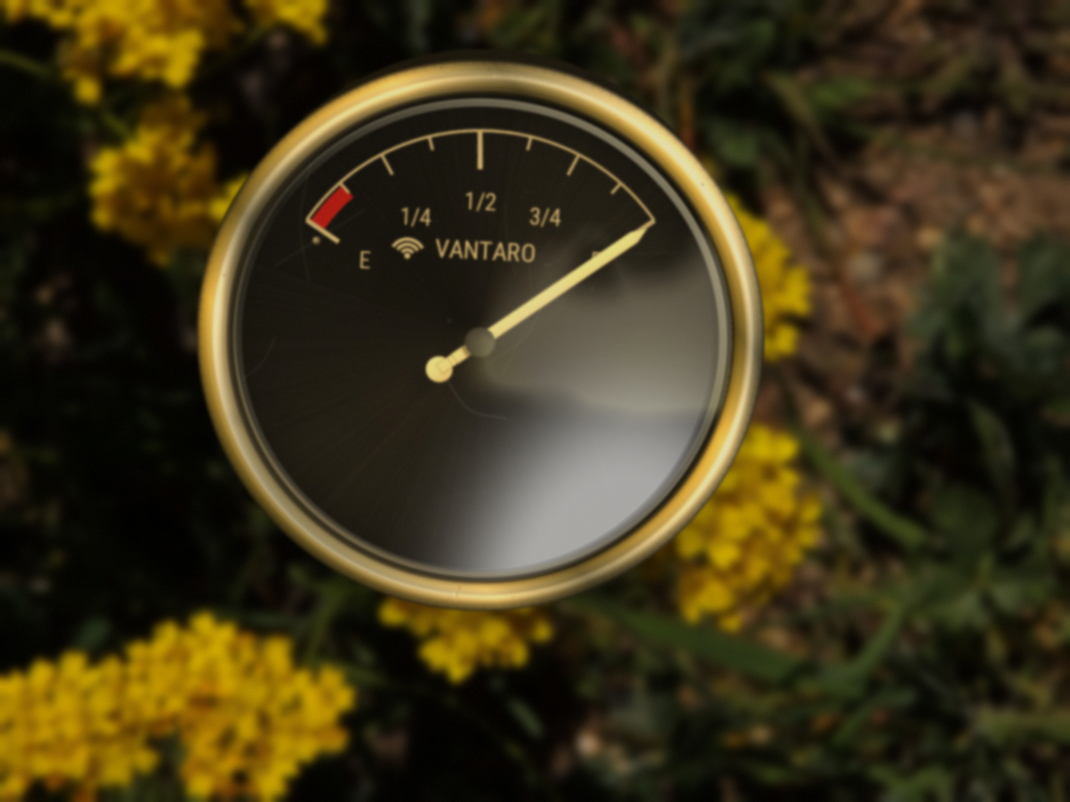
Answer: 1
